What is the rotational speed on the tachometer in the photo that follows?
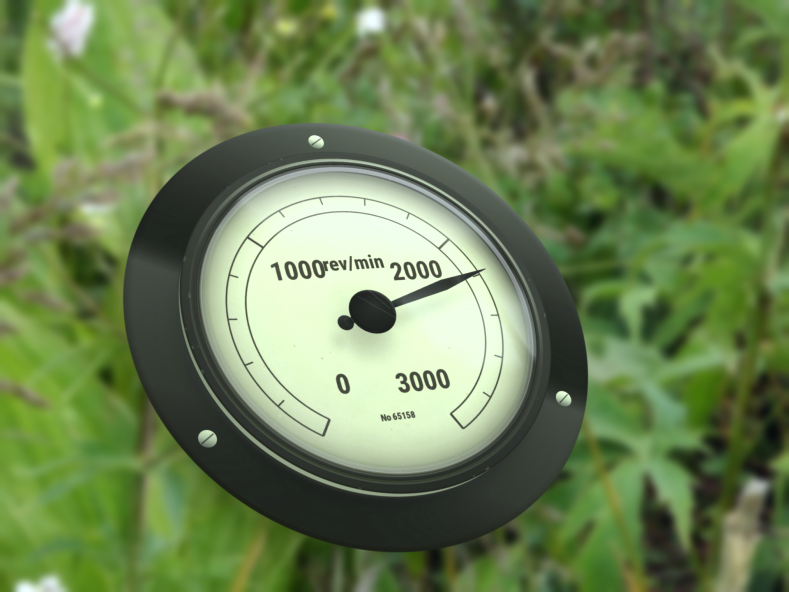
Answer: 2200 rpm
